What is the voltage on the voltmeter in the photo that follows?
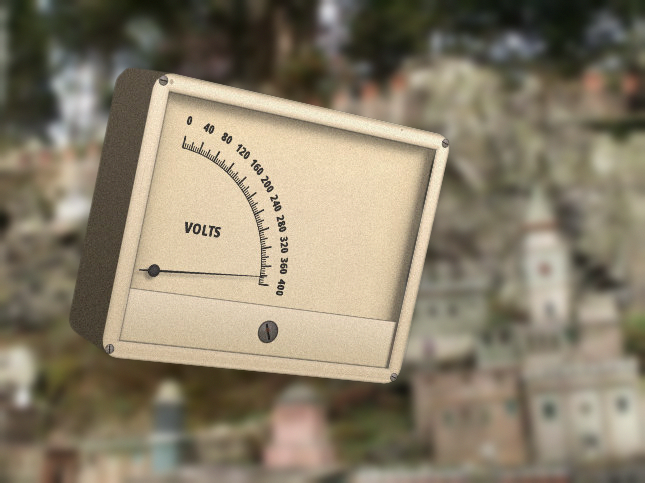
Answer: 380 V
